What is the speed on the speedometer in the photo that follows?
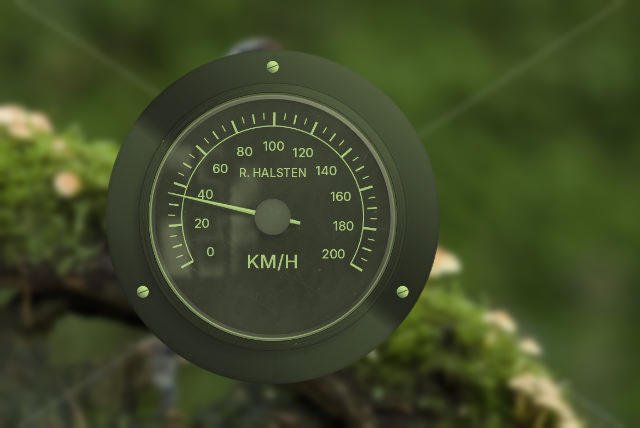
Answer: 35 km/h
